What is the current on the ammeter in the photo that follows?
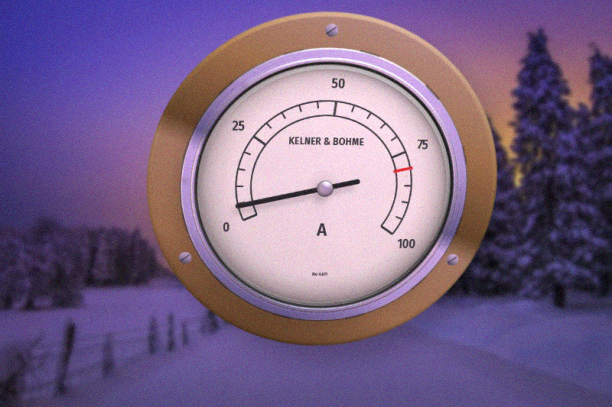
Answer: 5 A
